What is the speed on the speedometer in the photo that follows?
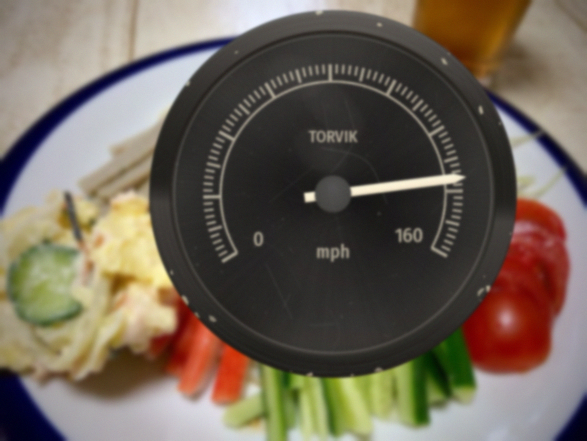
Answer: 136 mph
